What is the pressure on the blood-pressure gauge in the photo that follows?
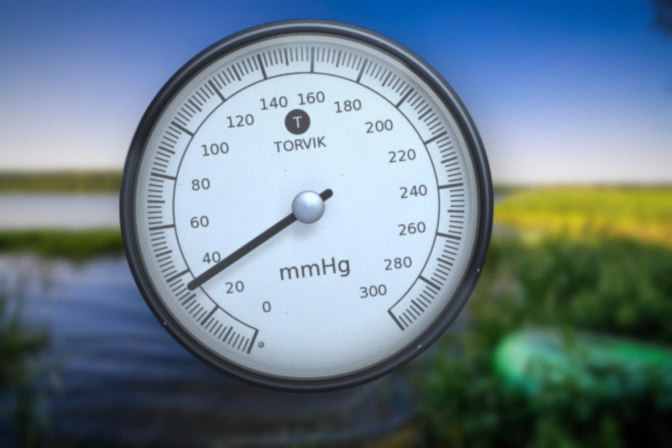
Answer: 34 mmHg
